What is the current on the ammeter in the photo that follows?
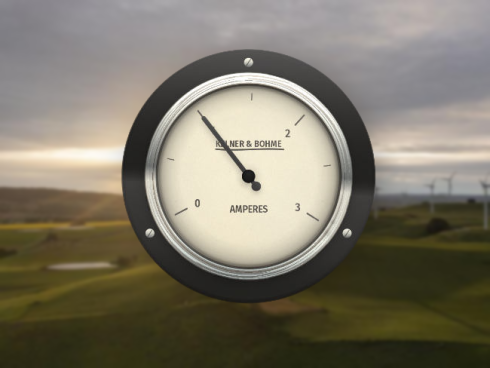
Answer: 1 A
